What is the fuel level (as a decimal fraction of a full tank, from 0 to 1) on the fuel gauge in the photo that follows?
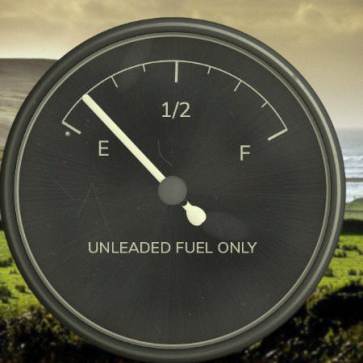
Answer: 0.125
